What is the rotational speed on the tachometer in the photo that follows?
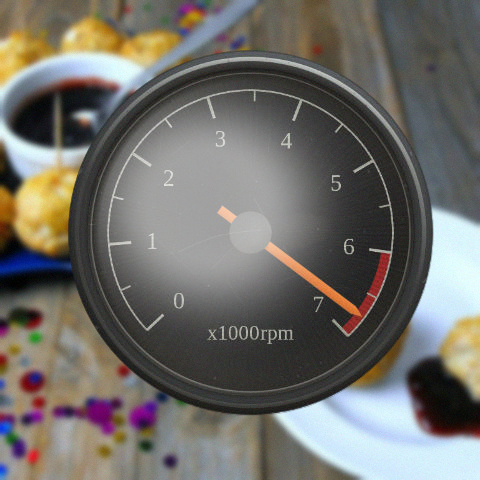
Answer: 6750 rpm
